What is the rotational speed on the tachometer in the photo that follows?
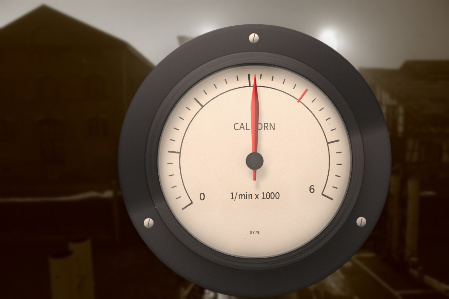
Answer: 3100 rpm
